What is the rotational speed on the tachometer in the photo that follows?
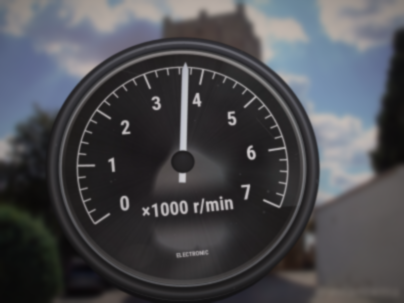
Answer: 3700 rpm
